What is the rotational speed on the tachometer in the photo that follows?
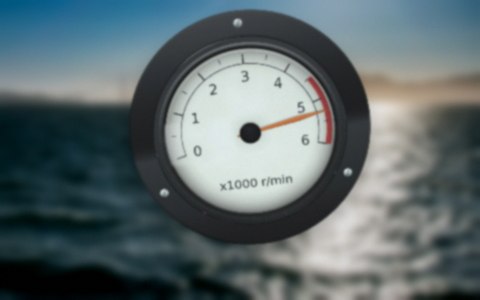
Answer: 5250 rpm
